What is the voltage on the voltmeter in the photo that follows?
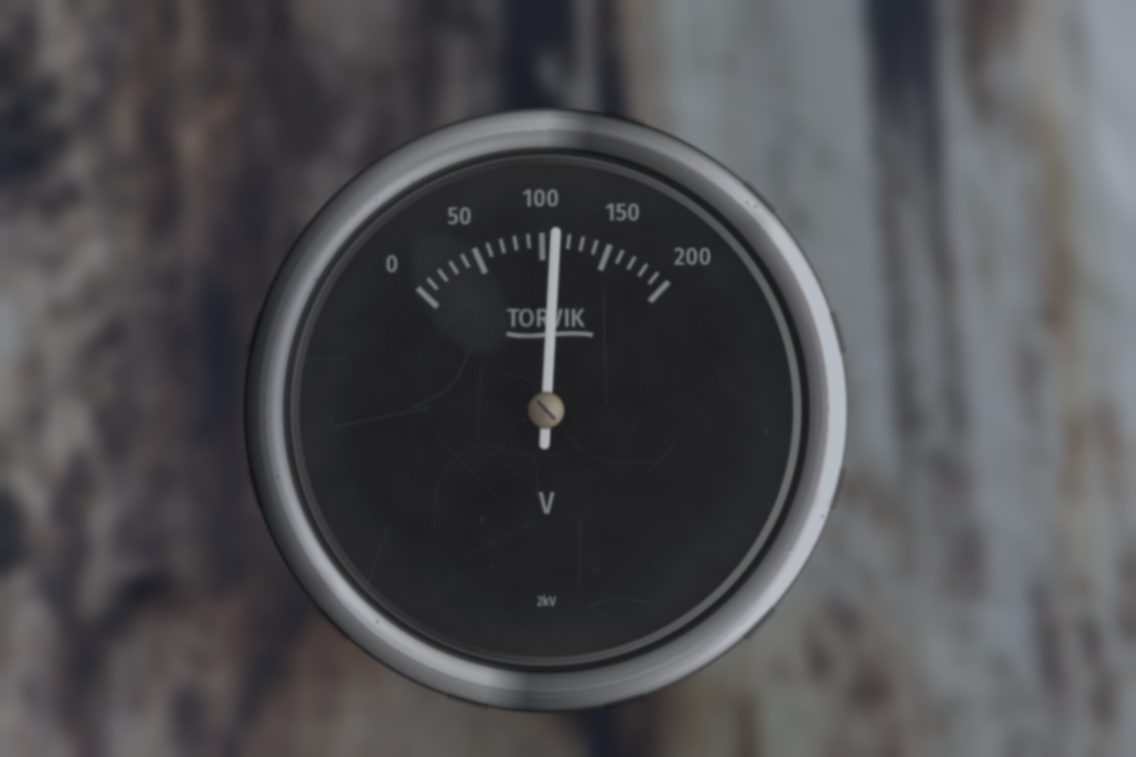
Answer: 110 V
